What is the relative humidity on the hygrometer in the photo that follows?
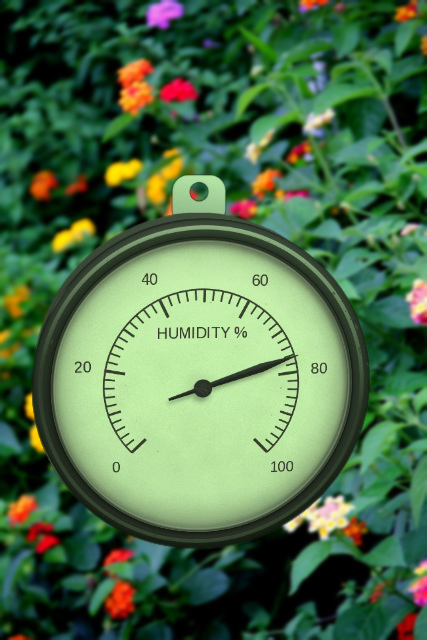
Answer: 76 %
